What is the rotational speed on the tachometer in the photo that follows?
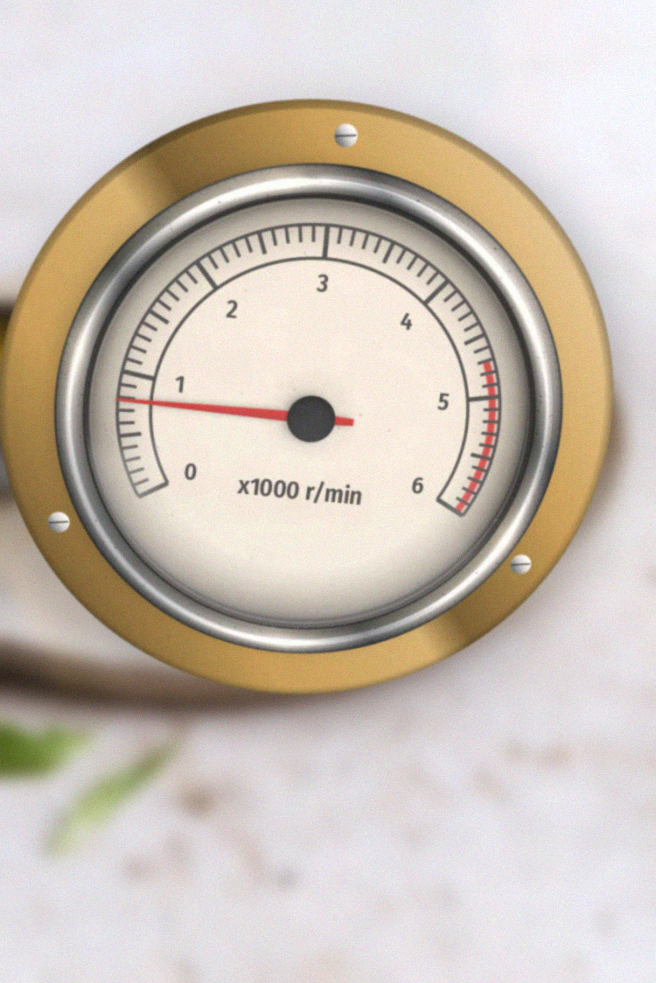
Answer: 800 rpm
